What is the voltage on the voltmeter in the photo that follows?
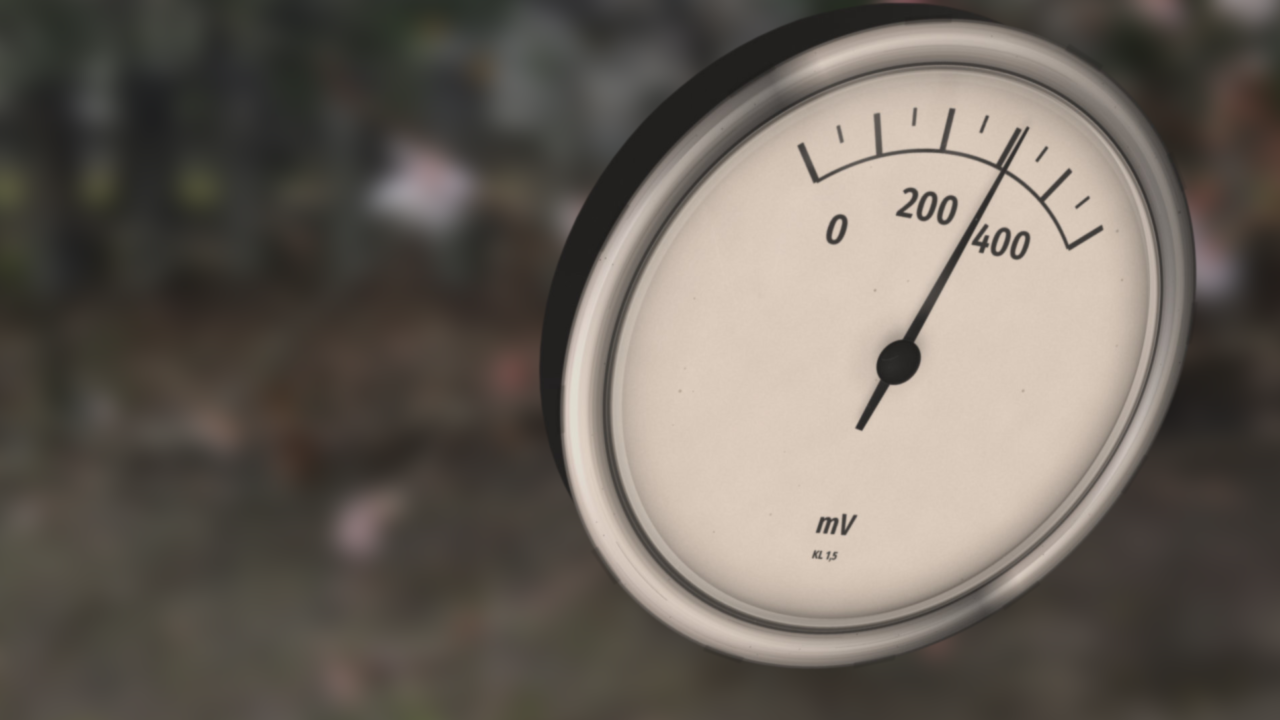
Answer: 300 mV
